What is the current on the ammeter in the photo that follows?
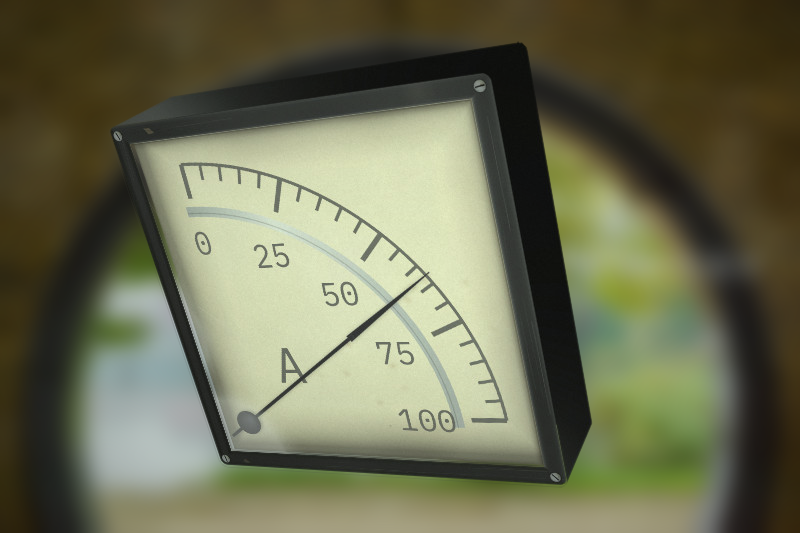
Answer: 62.5 A
